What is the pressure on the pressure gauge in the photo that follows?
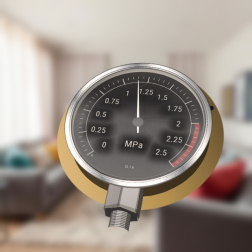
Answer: 1.15 MPa
